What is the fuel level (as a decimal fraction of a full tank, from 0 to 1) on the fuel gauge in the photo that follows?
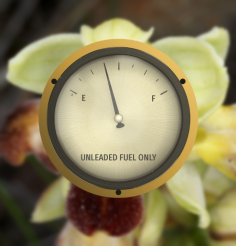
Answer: 0.375
